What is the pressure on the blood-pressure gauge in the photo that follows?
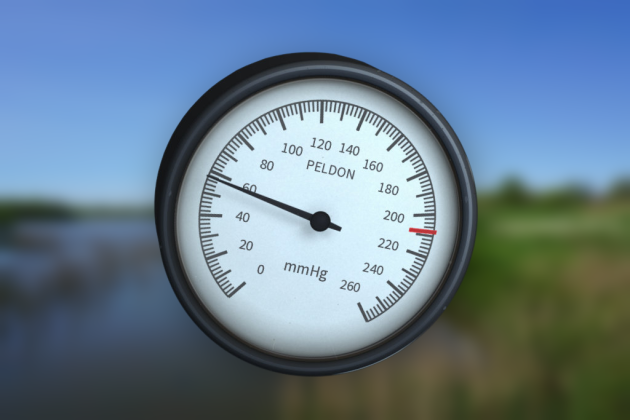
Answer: 58 mmHg
